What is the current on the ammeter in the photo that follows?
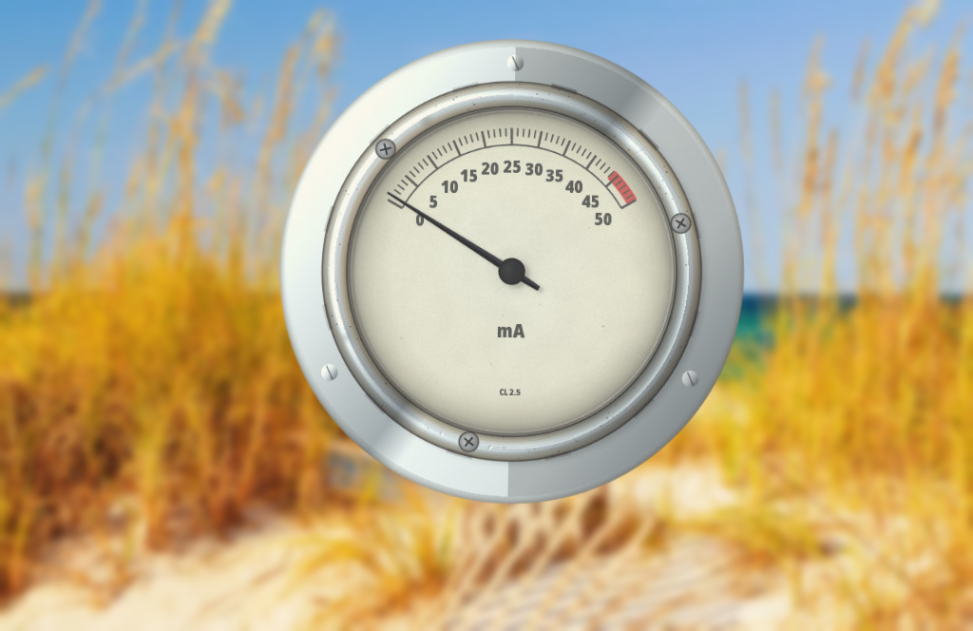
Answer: 1 mA
